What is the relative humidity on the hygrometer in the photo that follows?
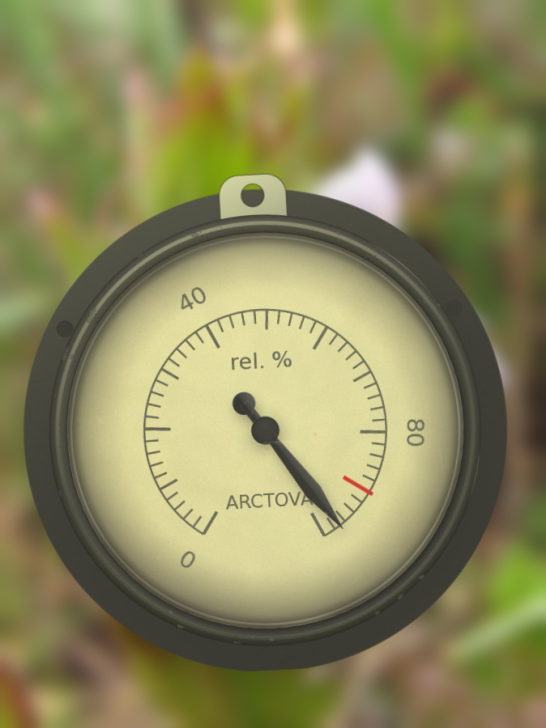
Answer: 97 %
